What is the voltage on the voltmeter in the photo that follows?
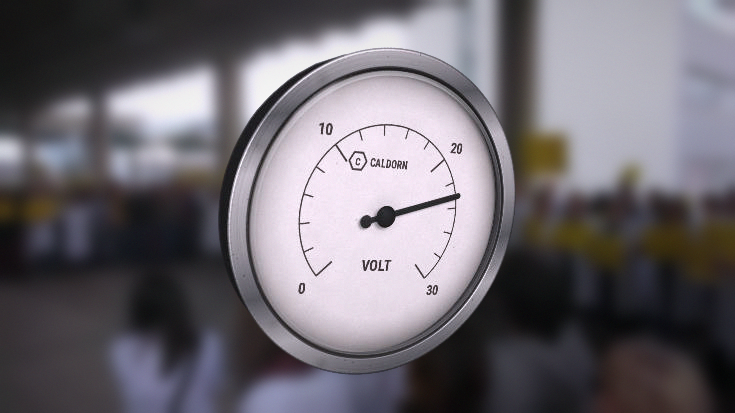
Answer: 23 V
